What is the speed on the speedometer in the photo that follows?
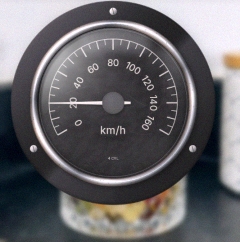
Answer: 20 km/h
